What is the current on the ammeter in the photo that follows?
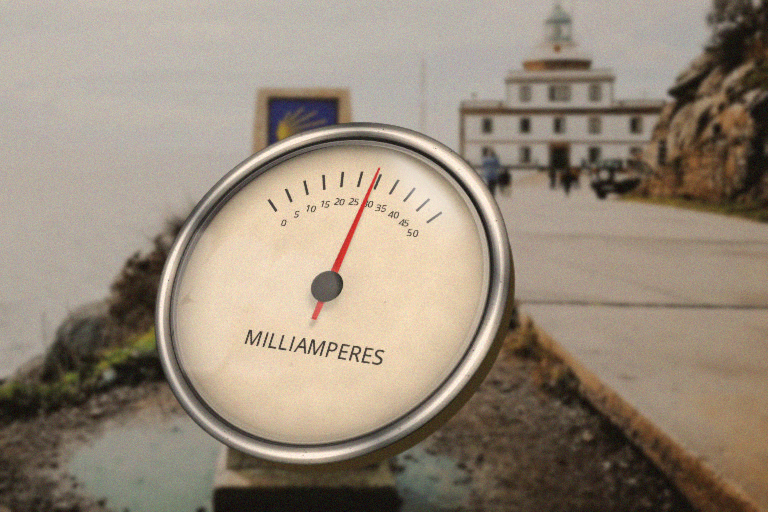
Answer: 30 mA
